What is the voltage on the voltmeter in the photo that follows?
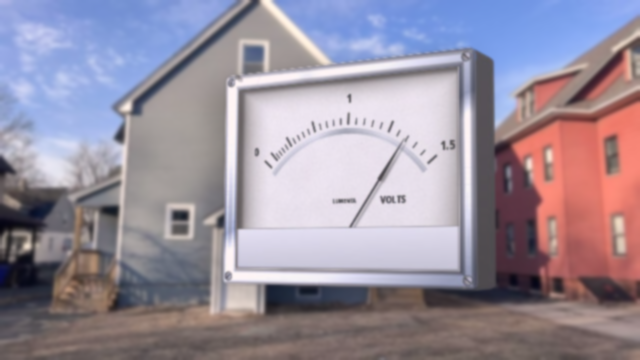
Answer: 1.35 V
